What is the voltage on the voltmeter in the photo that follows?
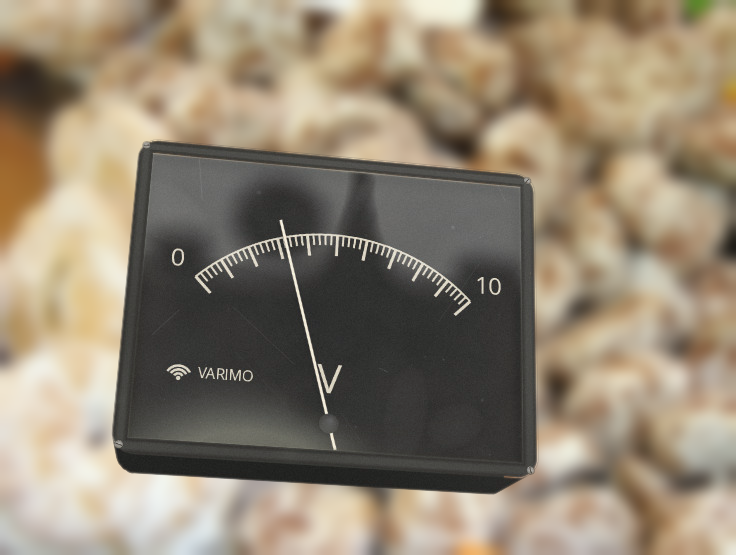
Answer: 3.2 V
